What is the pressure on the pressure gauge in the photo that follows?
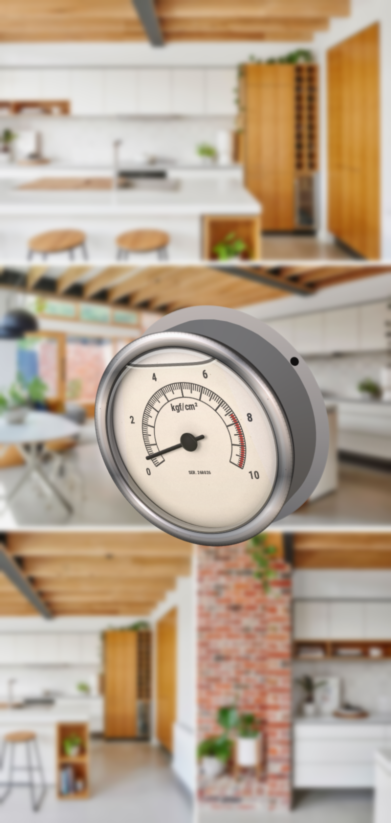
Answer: 0.5 kg/cm²
